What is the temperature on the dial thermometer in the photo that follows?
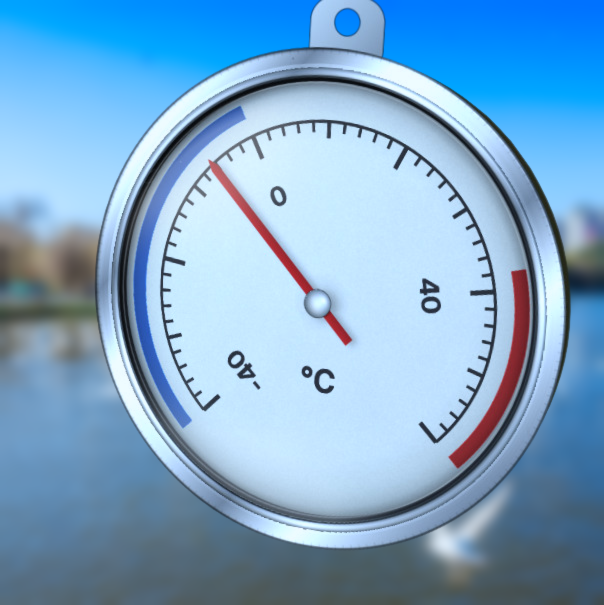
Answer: -6 °C
